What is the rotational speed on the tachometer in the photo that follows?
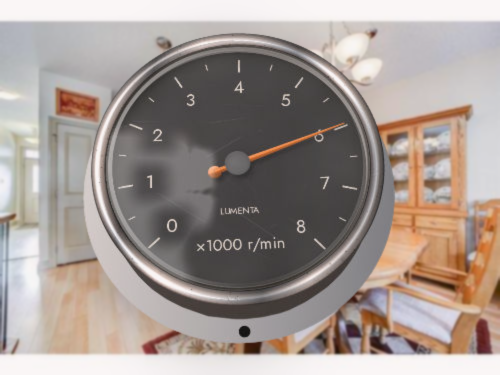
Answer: 6000 rpm
